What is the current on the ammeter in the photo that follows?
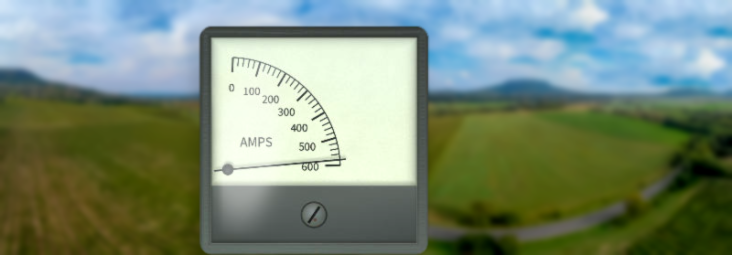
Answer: 580 A
